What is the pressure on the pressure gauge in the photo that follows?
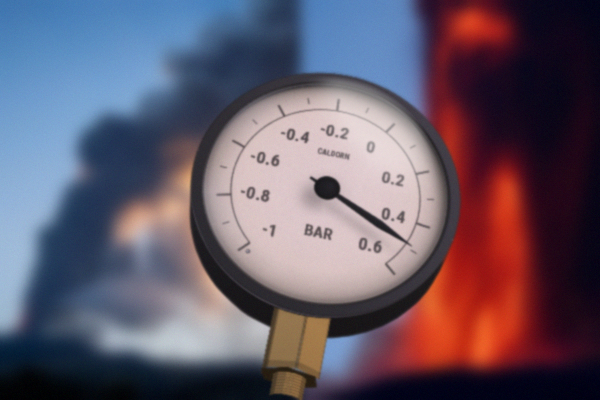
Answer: 0.5 bar
